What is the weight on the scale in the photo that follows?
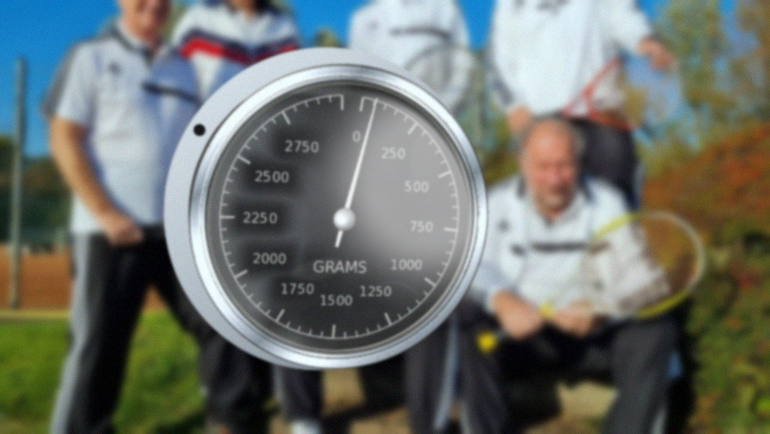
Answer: 50 g
